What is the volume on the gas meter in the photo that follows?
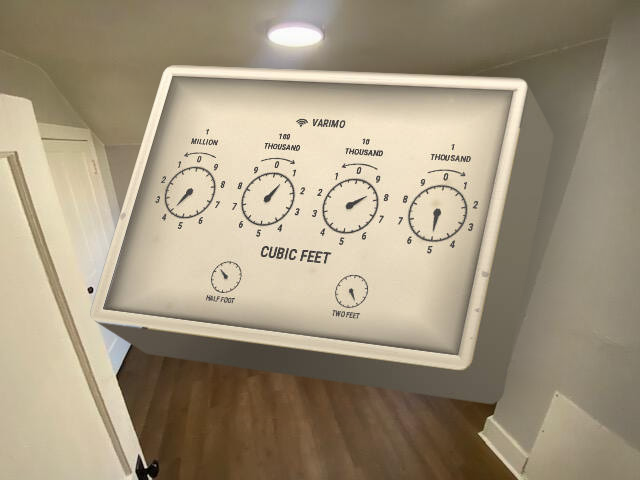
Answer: 408500 ft³
